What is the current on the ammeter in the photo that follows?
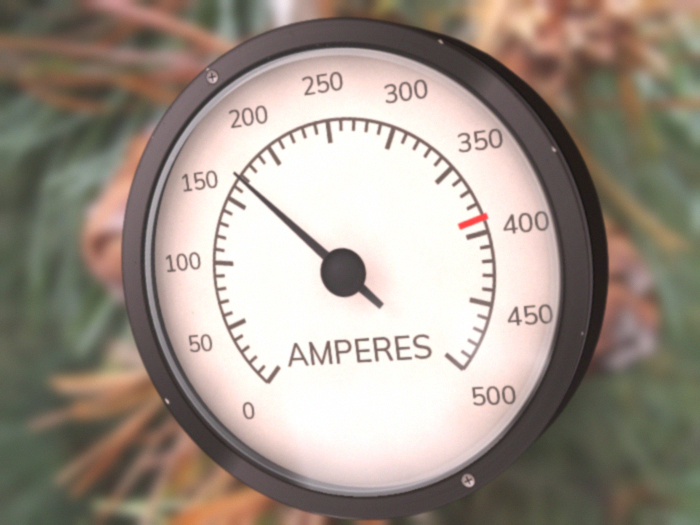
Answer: 170 A
